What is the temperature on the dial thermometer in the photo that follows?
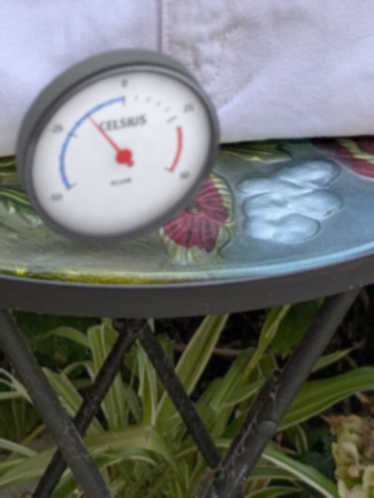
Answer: -15 °C
